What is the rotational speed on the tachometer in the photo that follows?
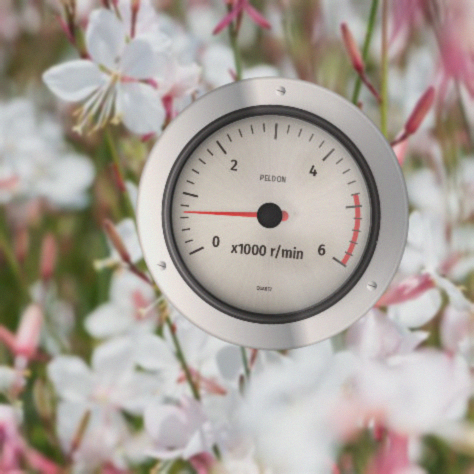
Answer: 700 rpm
